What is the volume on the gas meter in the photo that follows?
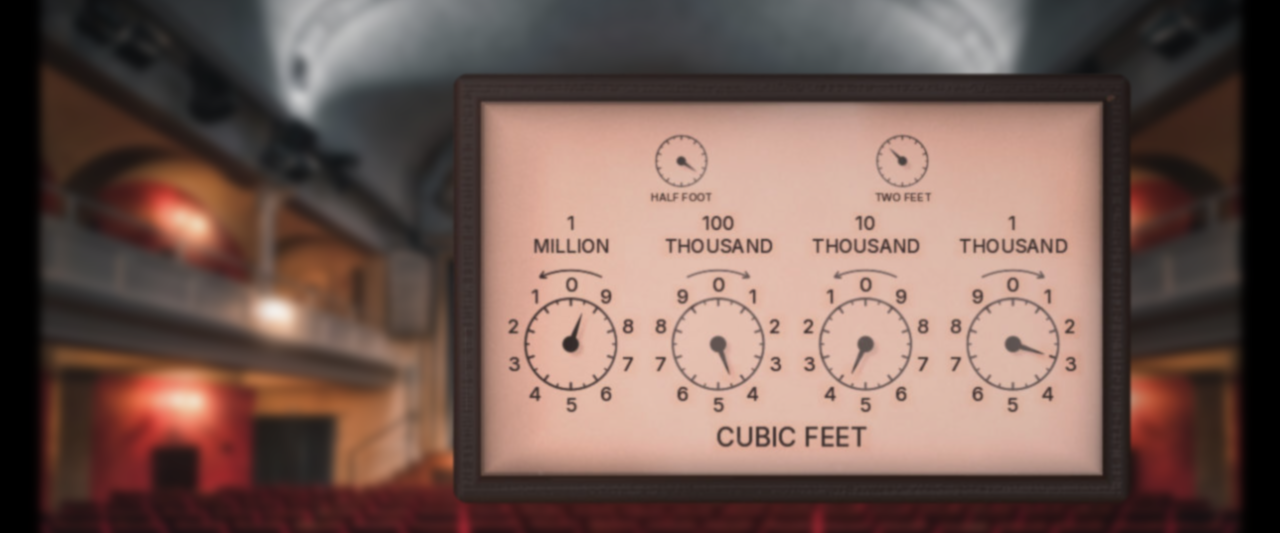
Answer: 944300 ft³
